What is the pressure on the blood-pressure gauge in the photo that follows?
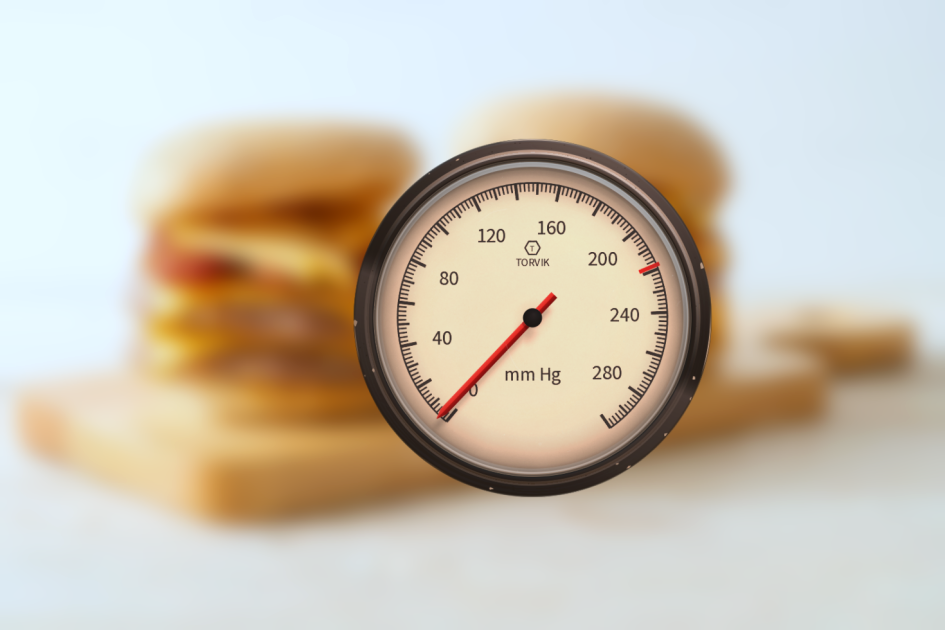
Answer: 4 mmHg
